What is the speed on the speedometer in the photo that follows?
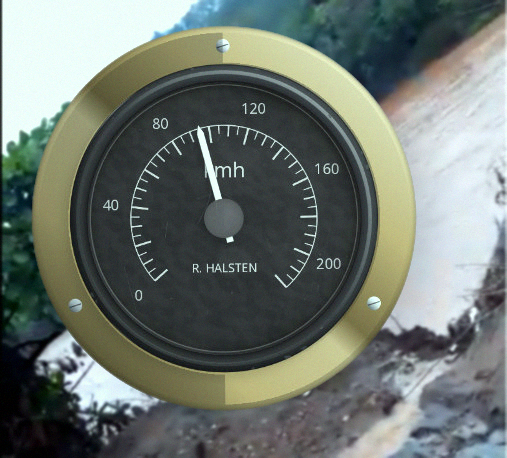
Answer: 95 km/h
